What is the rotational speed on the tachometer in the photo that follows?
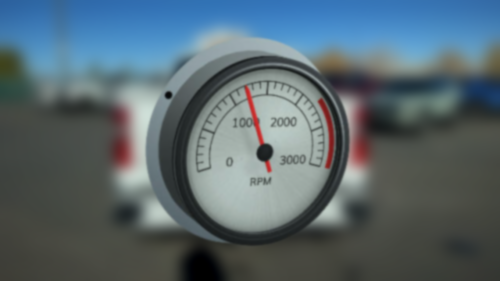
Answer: 1200 rpm
